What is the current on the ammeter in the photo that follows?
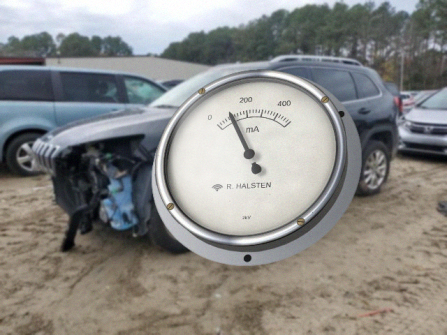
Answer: 100 mA
